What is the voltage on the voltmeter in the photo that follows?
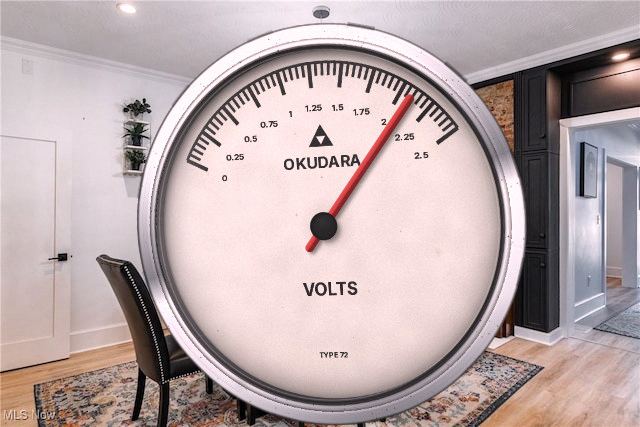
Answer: 2.1 V
